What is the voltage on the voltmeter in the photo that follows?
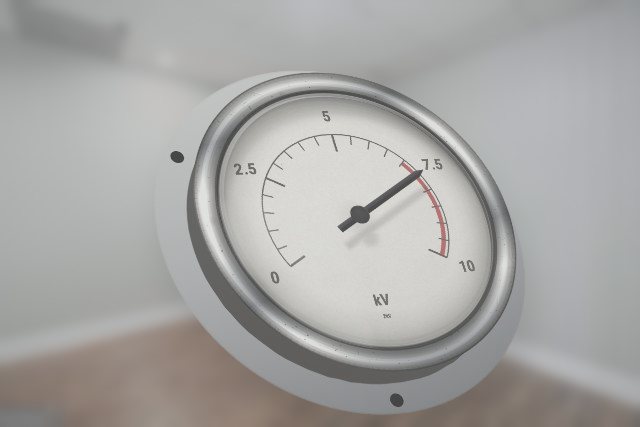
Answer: 7.5 kV
